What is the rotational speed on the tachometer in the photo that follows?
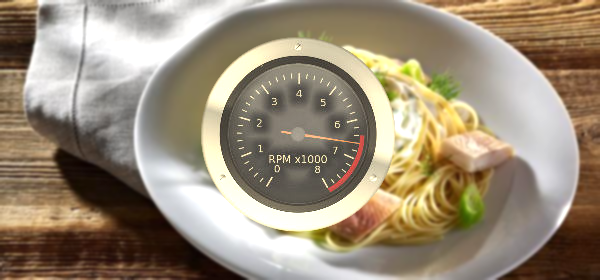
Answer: 6600 rpm
